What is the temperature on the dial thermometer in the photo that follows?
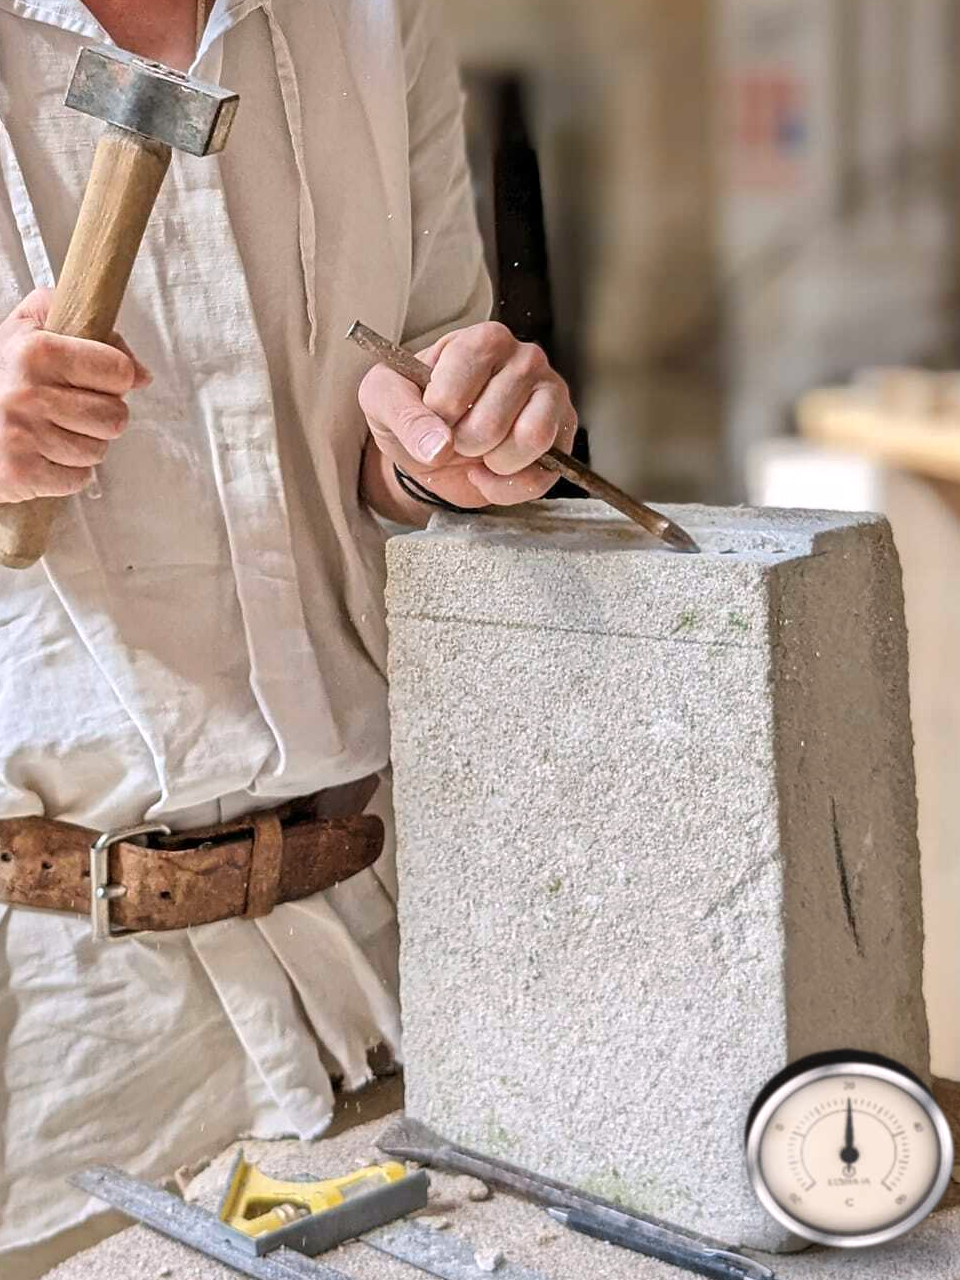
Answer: 20 °C
